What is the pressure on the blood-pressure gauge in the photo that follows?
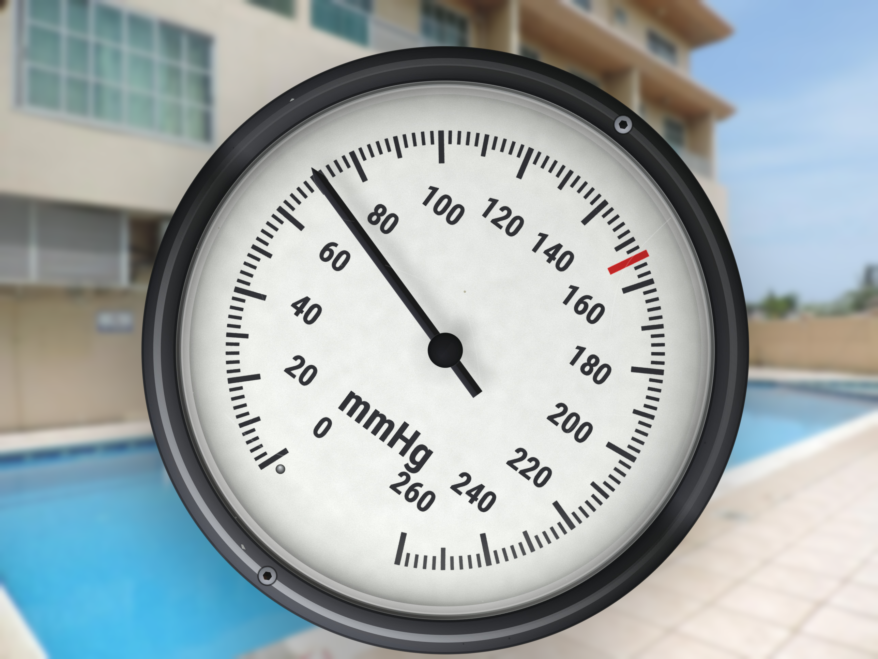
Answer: 71 mmHg
